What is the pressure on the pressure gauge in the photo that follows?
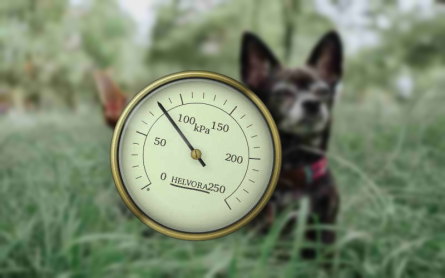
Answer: 80 kPa
